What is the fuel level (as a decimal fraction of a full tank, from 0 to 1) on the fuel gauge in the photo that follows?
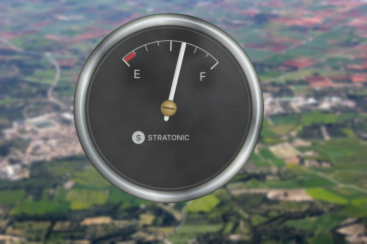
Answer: 0.625
